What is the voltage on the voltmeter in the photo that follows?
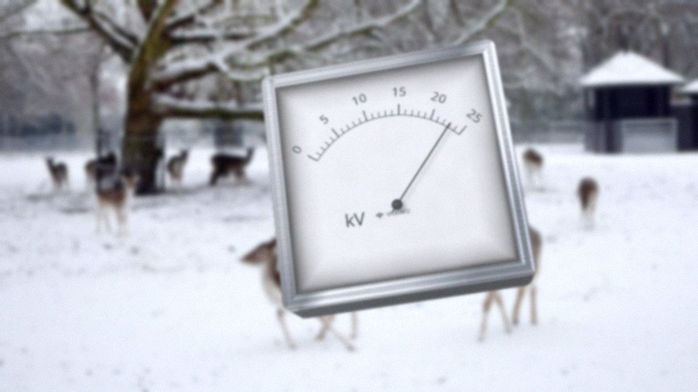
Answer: 23 kV
